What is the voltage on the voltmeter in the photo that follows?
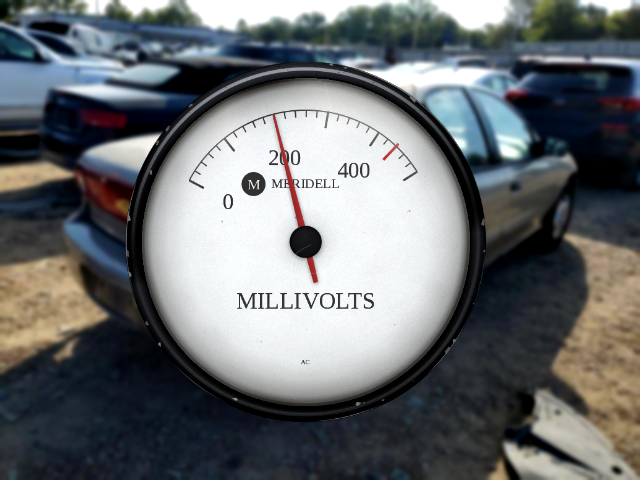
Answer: 200 mV
